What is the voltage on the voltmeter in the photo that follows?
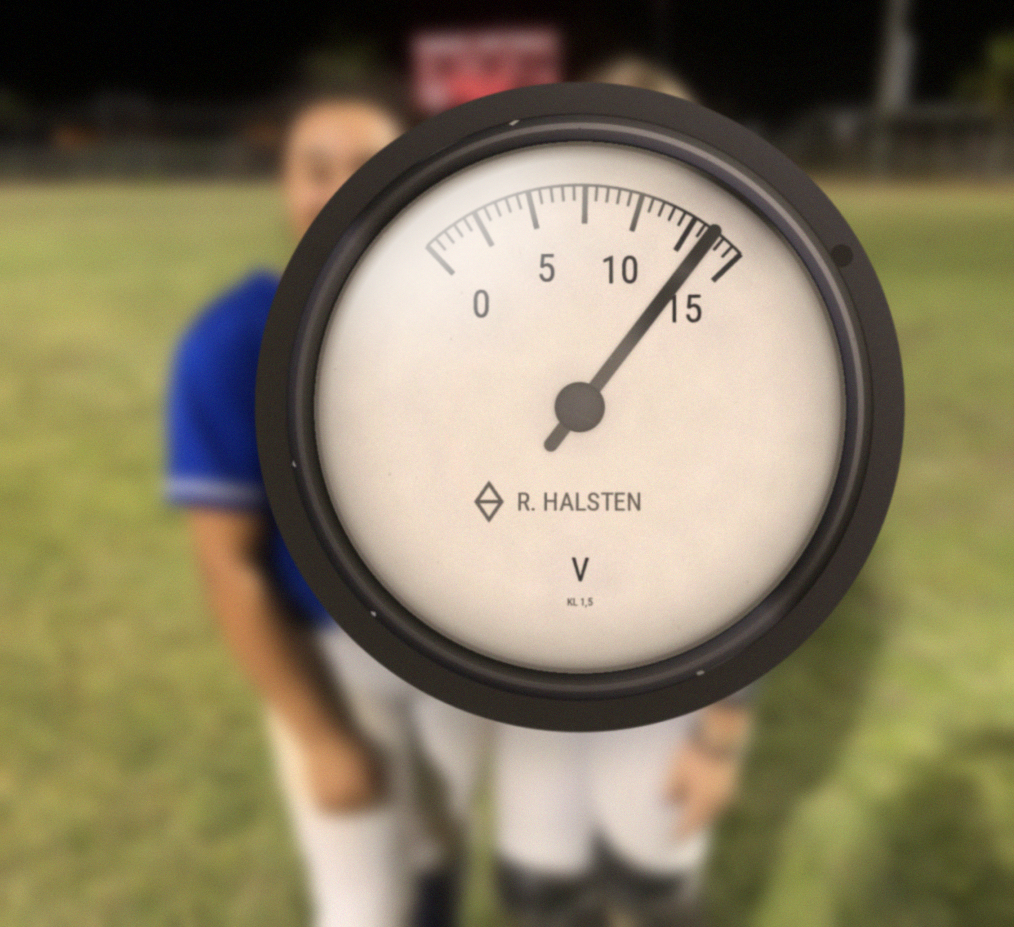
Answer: 13.5 V
